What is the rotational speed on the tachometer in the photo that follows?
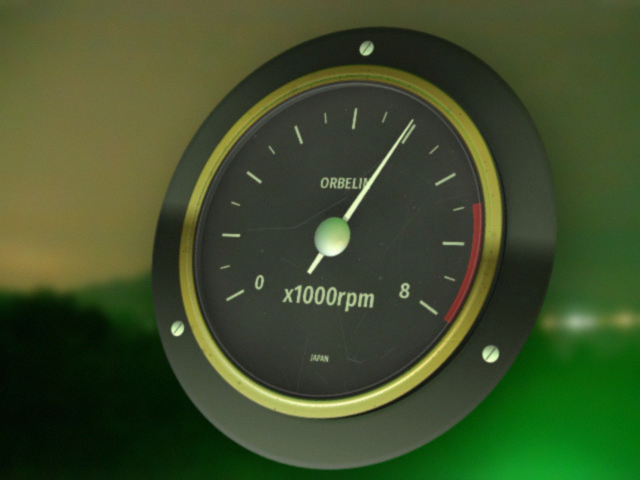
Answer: 5000 rpm
